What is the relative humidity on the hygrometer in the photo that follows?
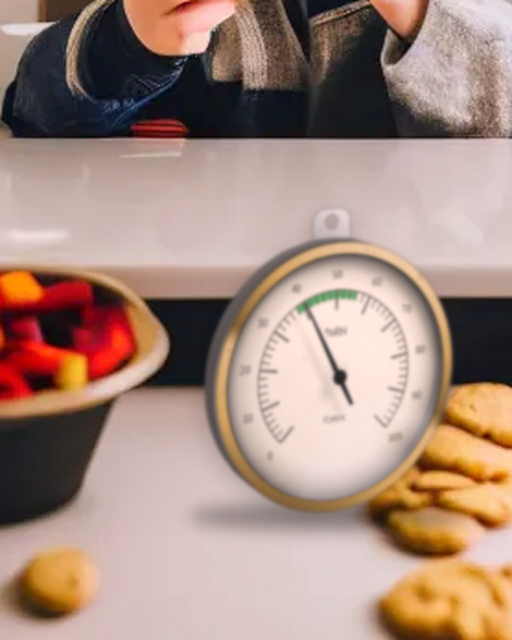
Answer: 40 %
